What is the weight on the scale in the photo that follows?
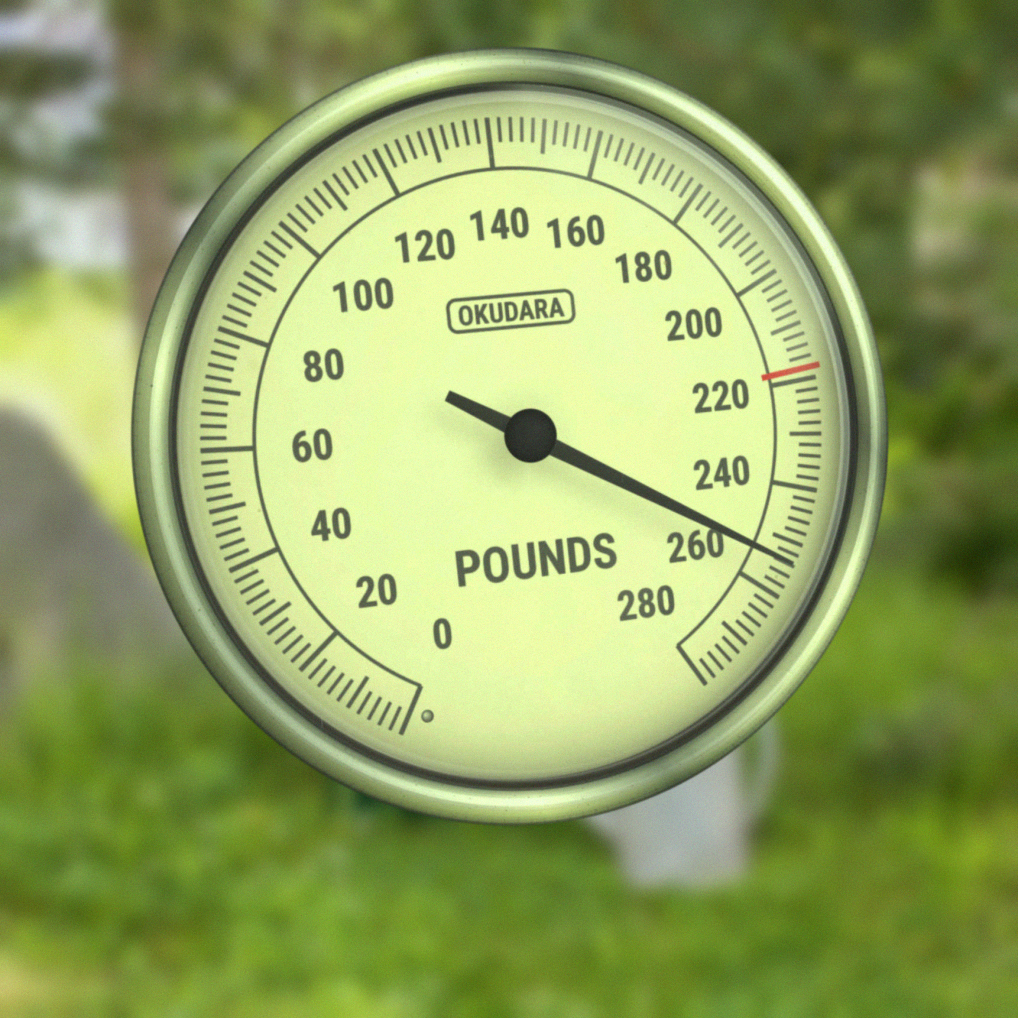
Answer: 254 lb
